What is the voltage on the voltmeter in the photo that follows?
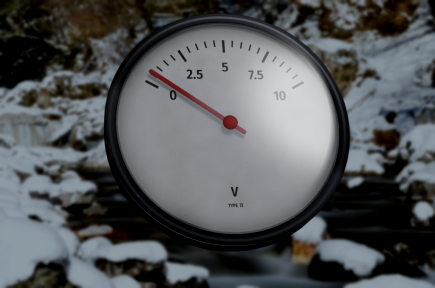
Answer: 0.5 V
